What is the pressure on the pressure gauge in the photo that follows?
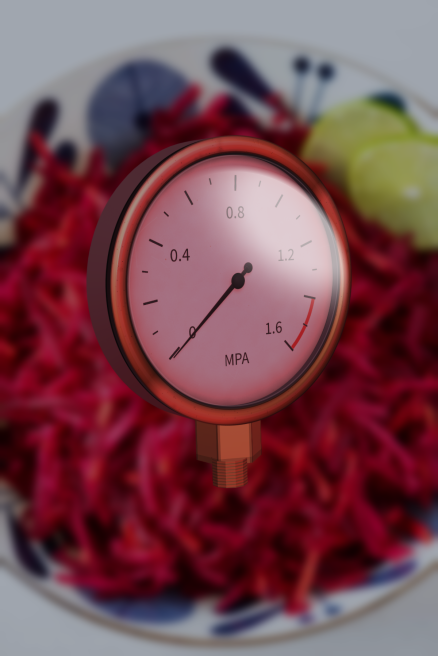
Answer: 0 MPa
